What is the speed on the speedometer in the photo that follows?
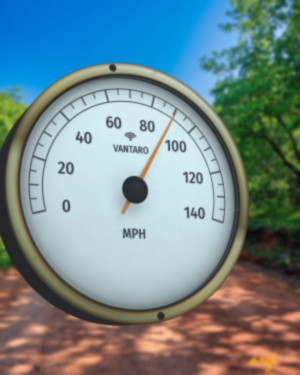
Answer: 90 mph
